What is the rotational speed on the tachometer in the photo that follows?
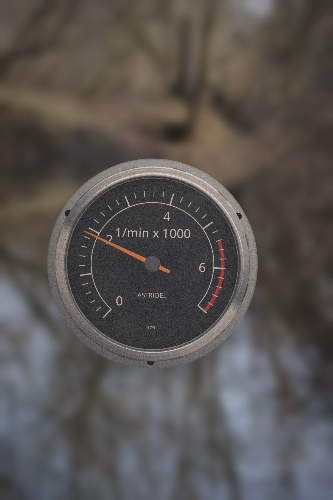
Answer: 1900 rpm
